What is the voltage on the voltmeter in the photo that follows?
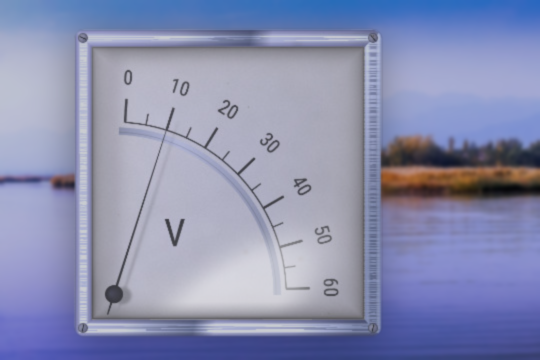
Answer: 10 V
